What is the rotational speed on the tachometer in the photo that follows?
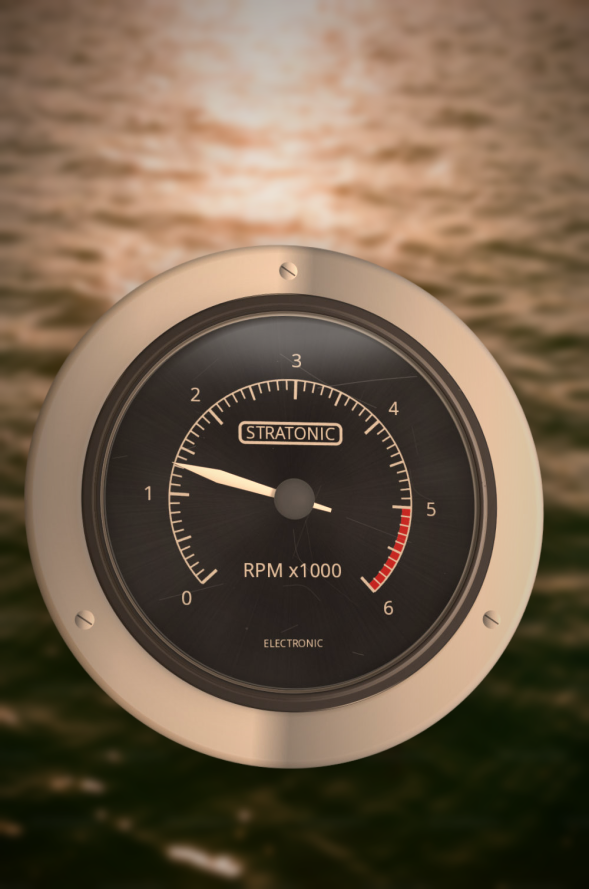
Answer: 1300 rpm
